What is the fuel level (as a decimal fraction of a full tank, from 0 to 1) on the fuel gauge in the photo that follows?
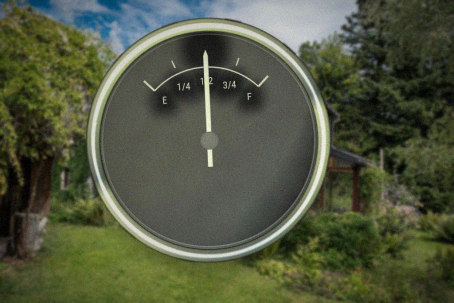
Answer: 0.5
